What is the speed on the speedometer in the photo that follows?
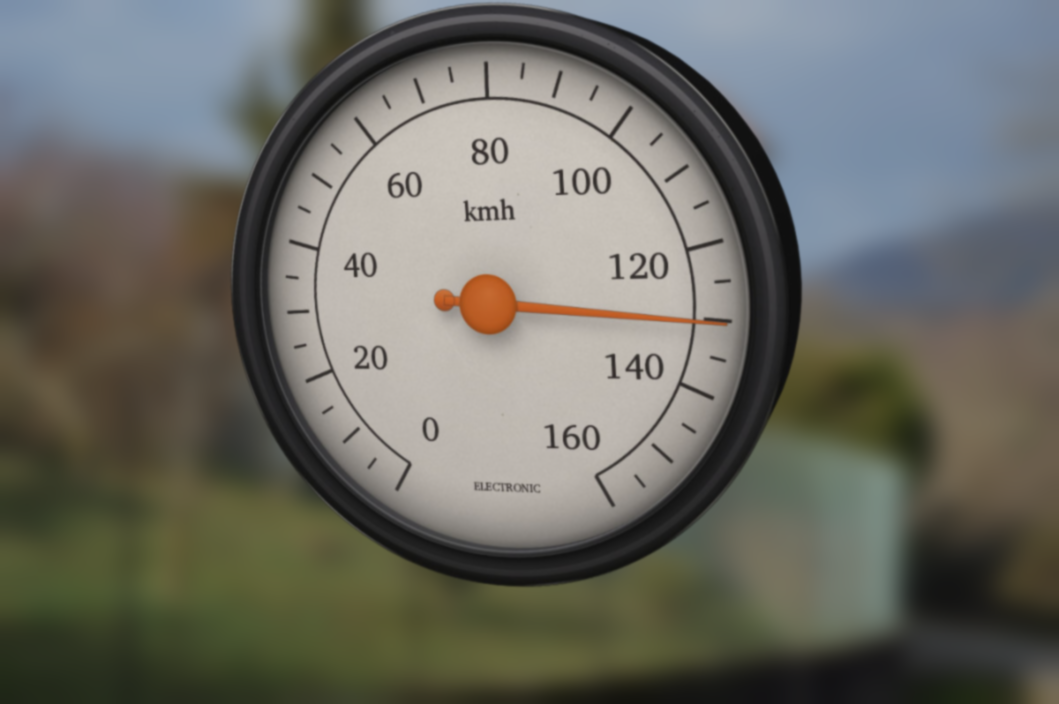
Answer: 130 km/h
